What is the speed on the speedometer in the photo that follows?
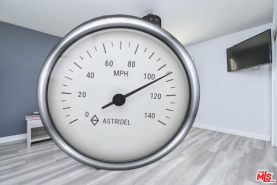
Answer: 105 mph
